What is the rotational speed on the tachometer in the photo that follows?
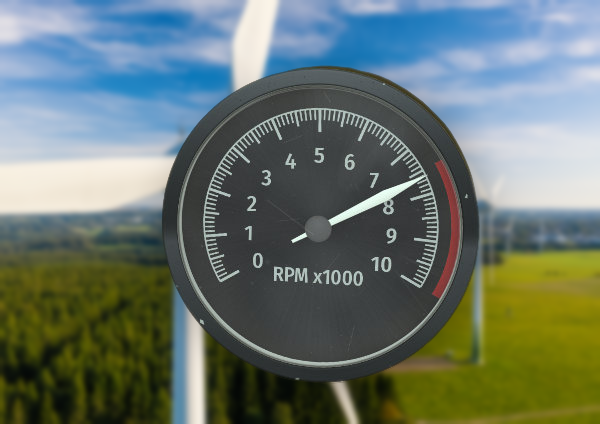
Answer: 7600 rpm
